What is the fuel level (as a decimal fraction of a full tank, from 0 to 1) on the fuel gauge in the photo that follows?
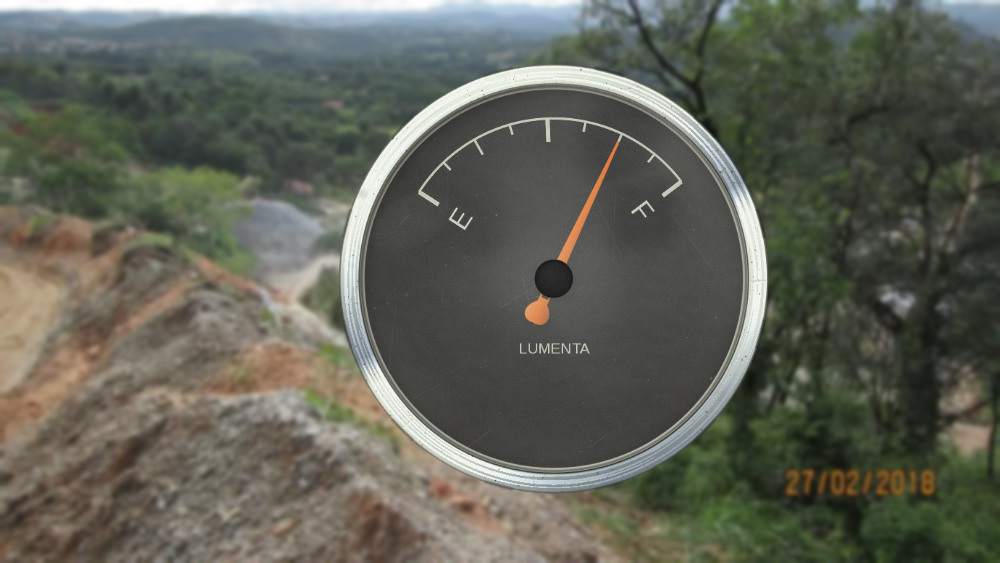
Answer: 0.75
